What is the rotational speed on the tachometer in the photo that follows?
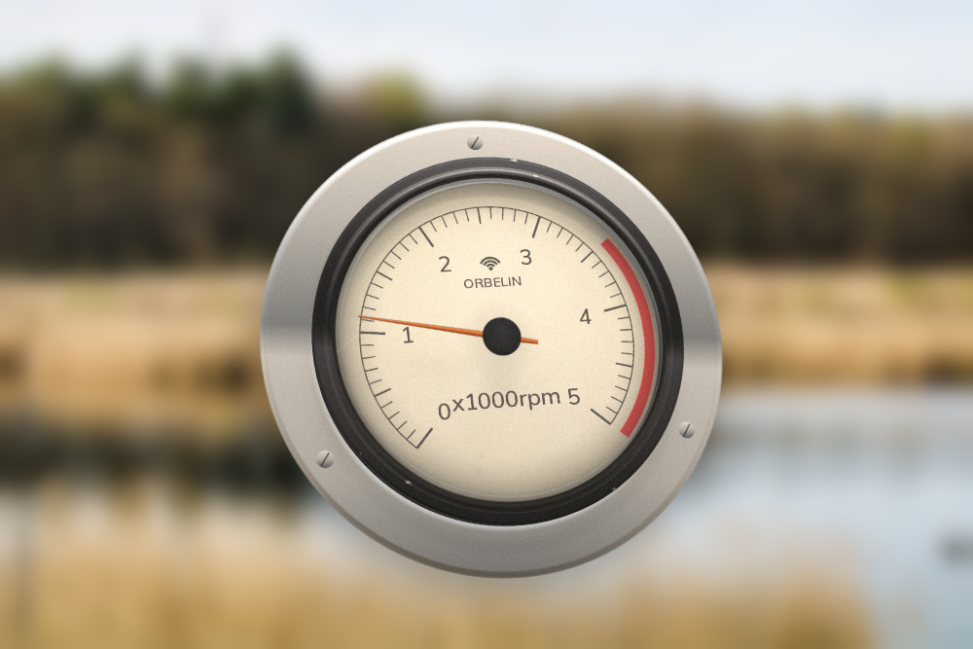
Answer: 1100 rpm
